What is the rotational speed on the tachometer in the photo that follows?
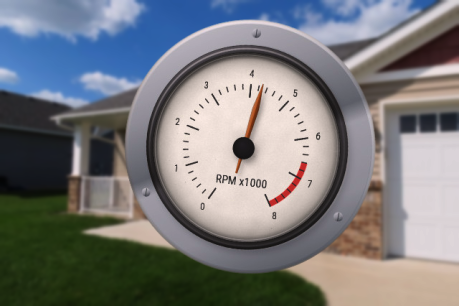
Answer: 4300 rpm
